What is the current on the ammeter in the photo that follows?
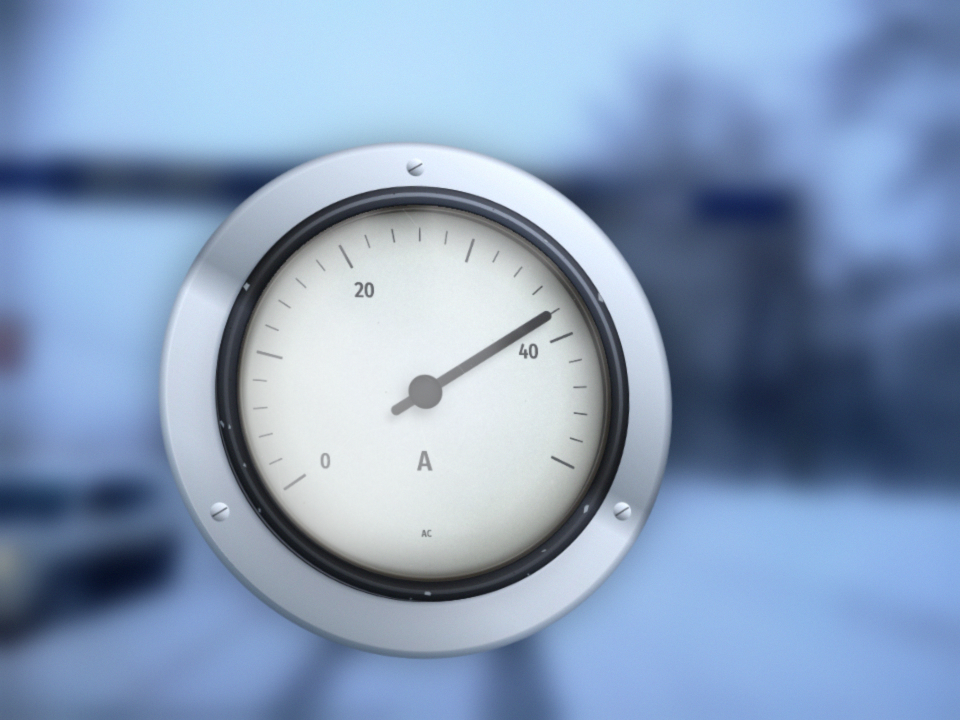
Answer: 38 A
